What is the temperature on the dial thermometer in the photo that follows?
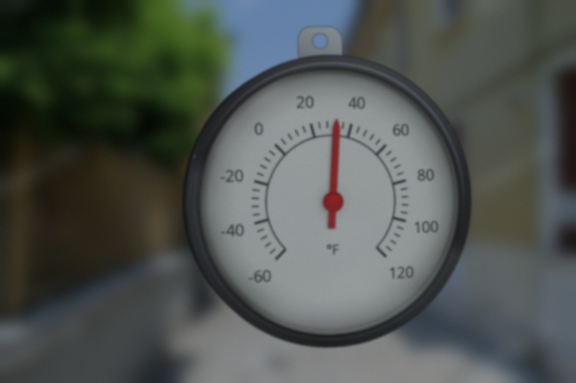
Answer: 32 °F
